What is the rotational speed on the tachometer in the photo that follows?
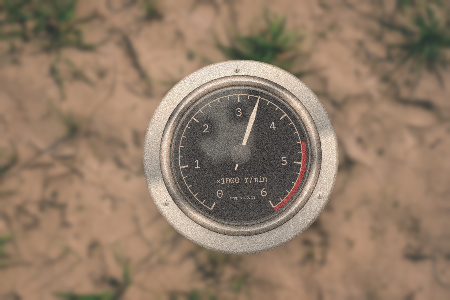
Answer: 3400 rpm
